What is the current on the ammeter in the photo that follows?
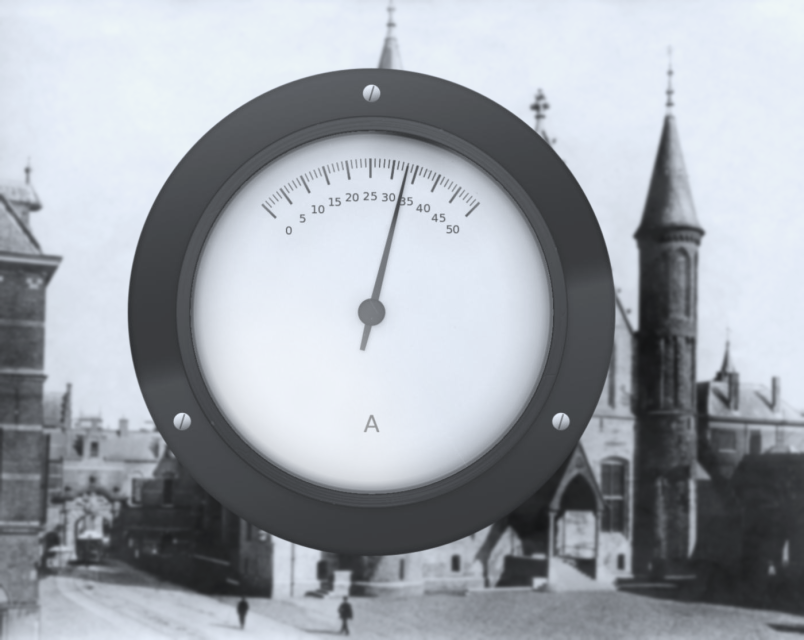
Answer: 33 A
